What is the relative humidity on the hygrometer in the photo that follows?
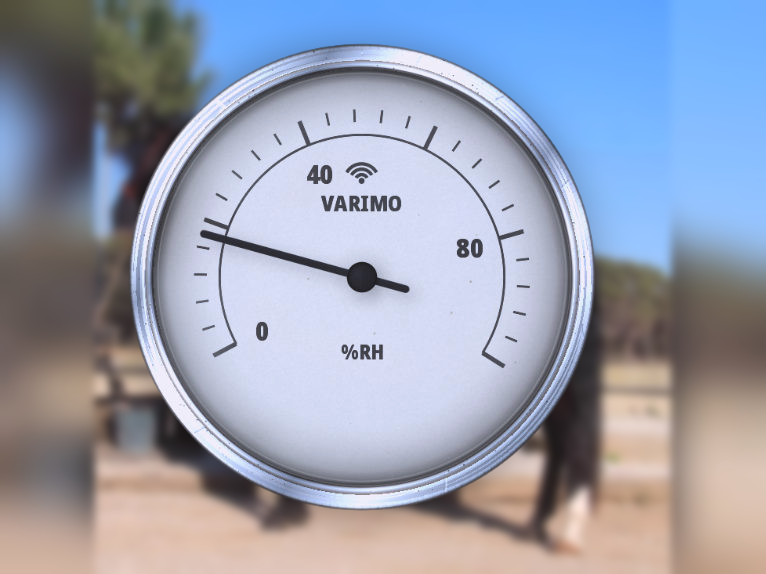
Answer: 18 %
